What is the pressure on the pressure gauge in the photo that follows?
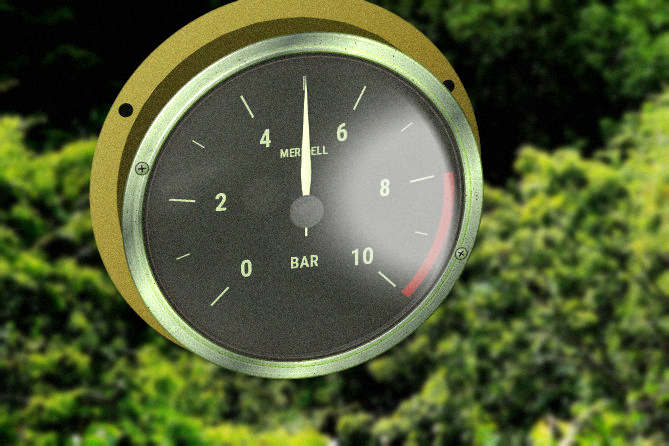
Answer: 5 bar
